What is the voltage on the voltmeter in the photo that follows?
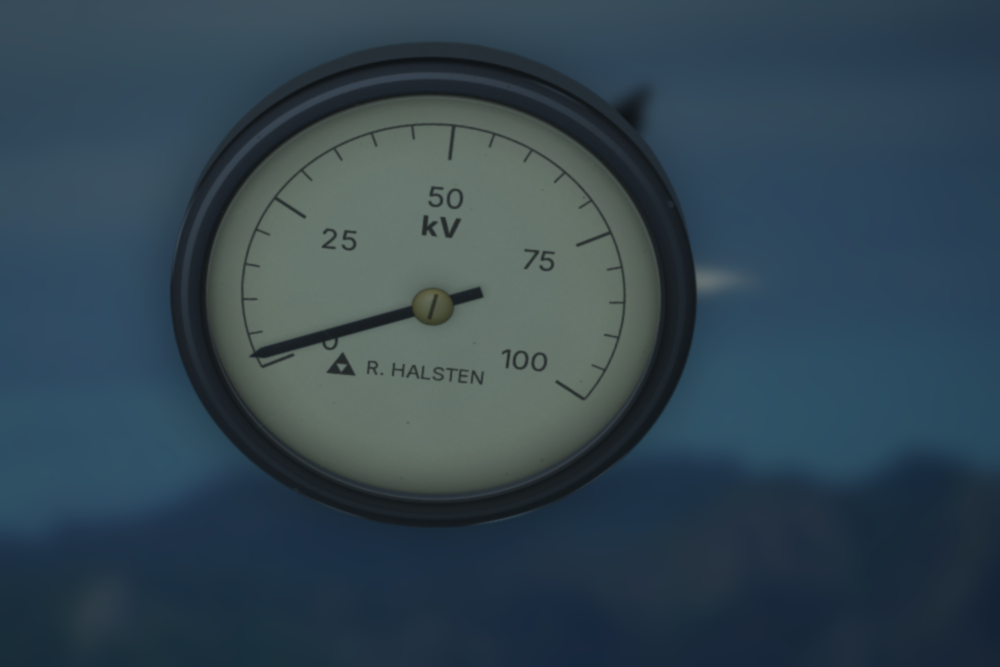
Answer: 2.5 kV
